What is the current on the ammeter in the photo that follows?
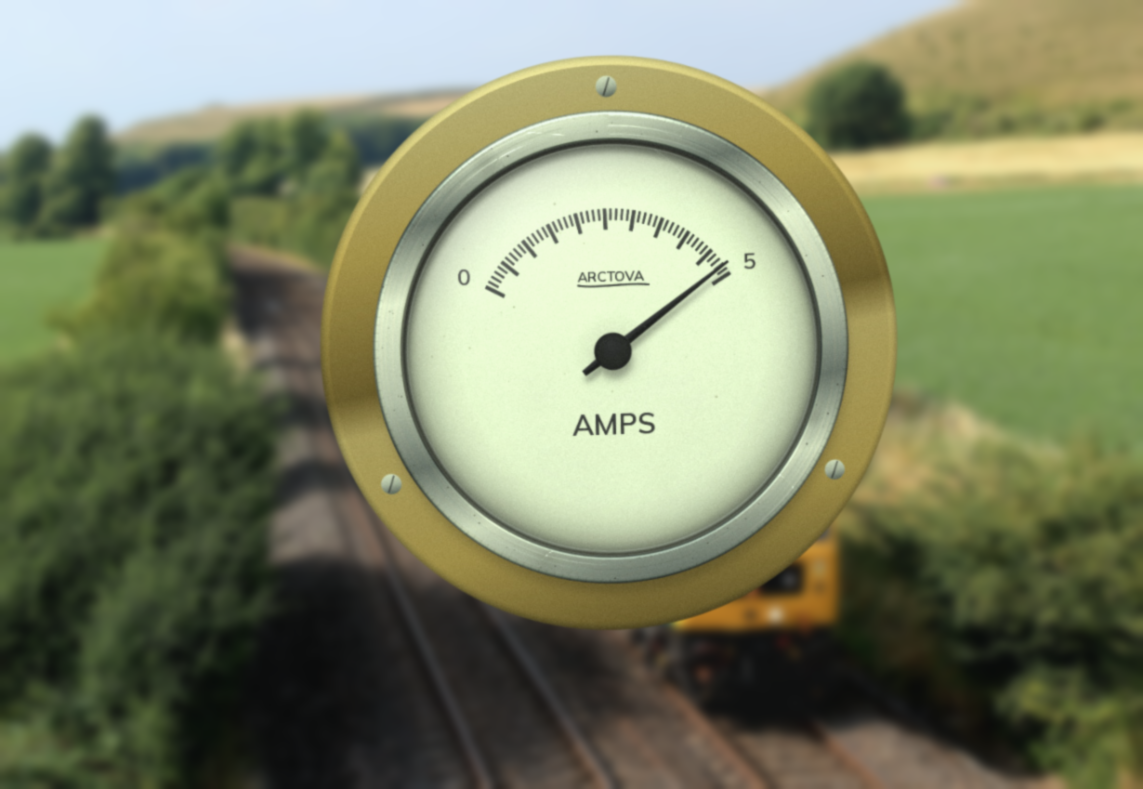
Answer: 4.8 A
